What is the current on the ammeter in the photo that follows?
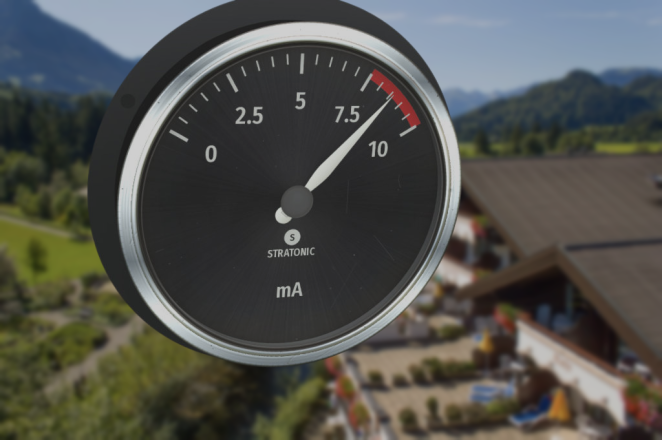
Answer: 8.5 mA
